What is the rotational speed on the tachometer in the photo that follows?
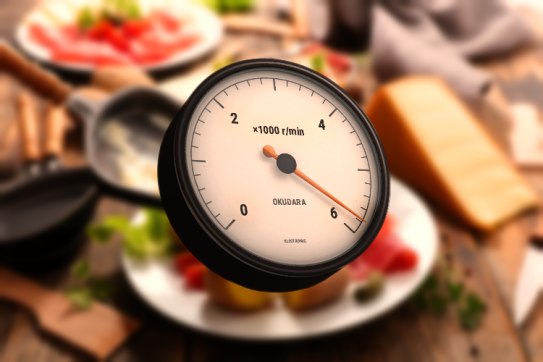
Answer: 5800 rpm
